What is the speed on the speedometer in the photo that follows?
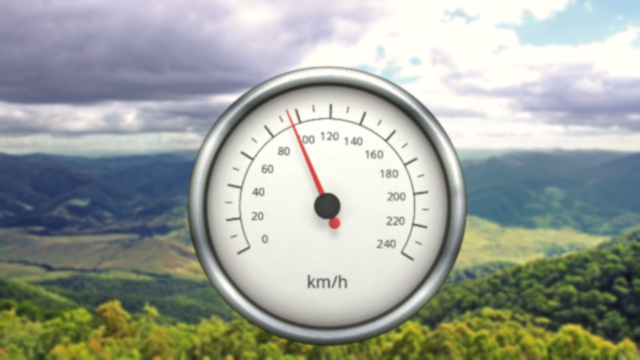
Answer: 95 km/h
